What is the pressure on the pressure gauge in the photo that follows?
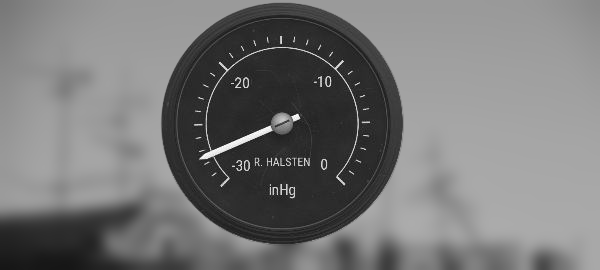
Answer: -27.5 inHg
